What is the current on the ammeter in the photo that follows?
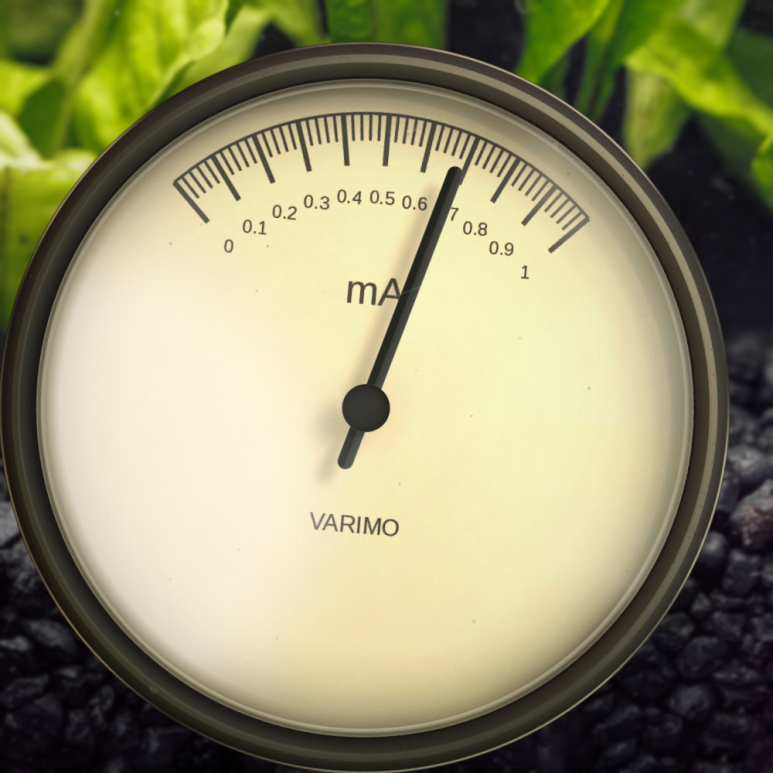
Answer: 0.68 mA
